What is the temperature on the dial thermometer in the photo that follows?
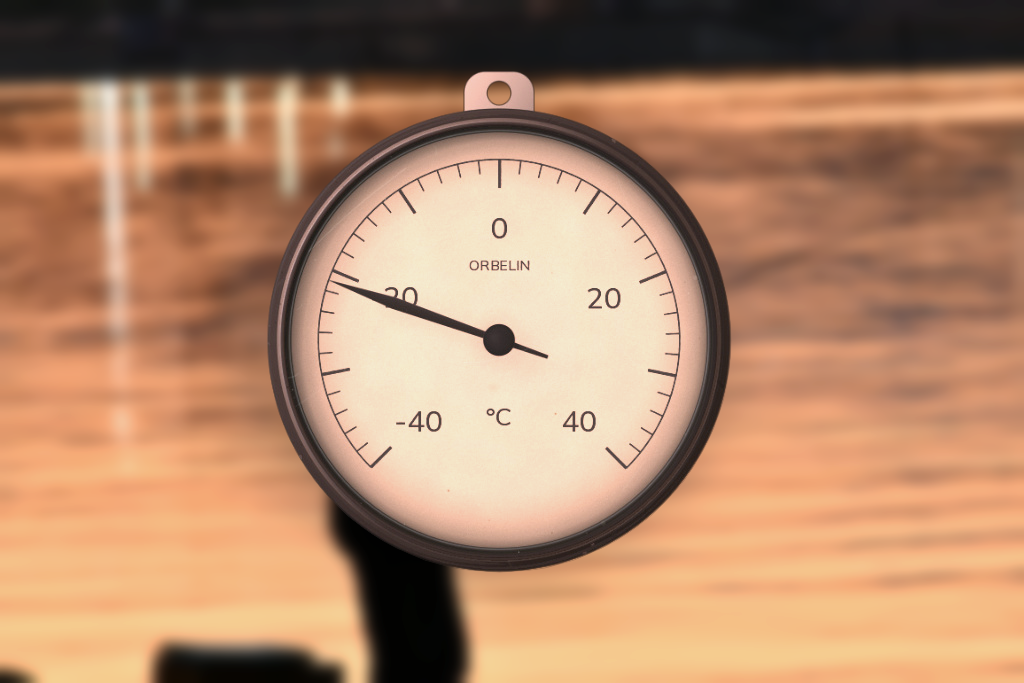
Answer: -21 °C
